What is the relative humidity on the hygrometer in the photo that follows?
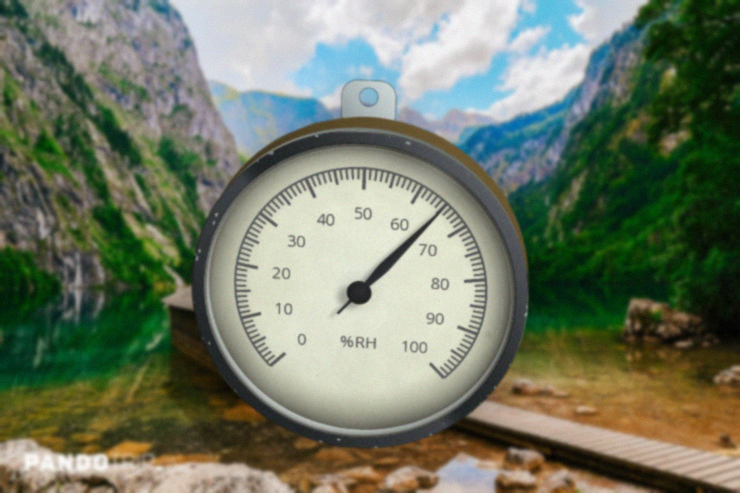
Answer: 65 %
